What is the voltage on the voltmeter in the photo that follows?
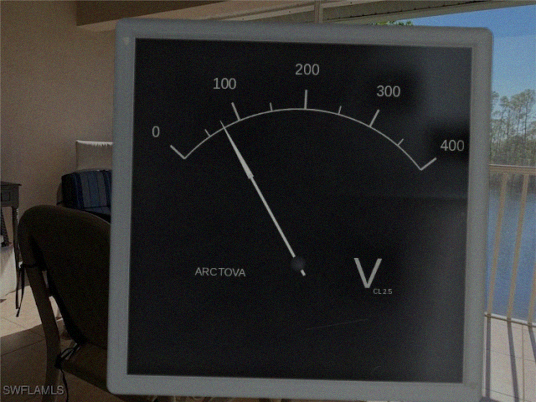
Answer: 75 V
